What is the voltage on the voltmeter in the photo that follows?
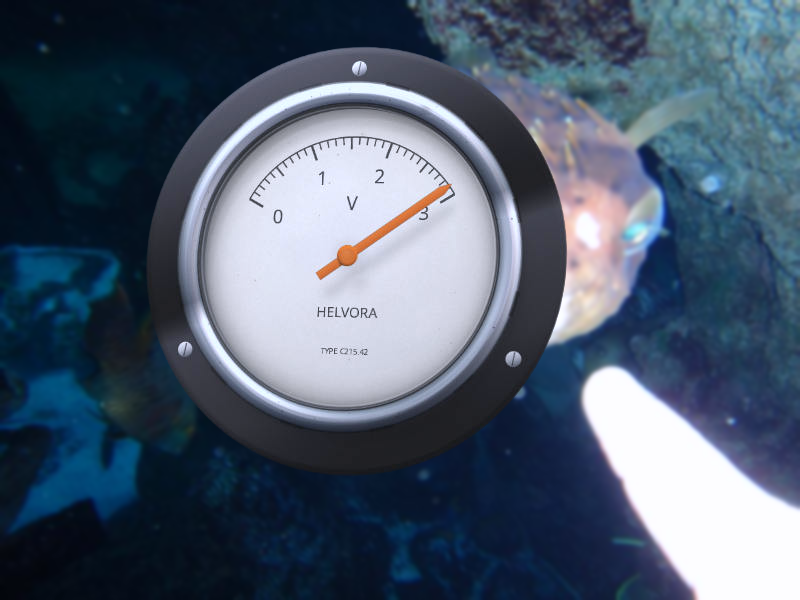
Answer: 2.9 V
